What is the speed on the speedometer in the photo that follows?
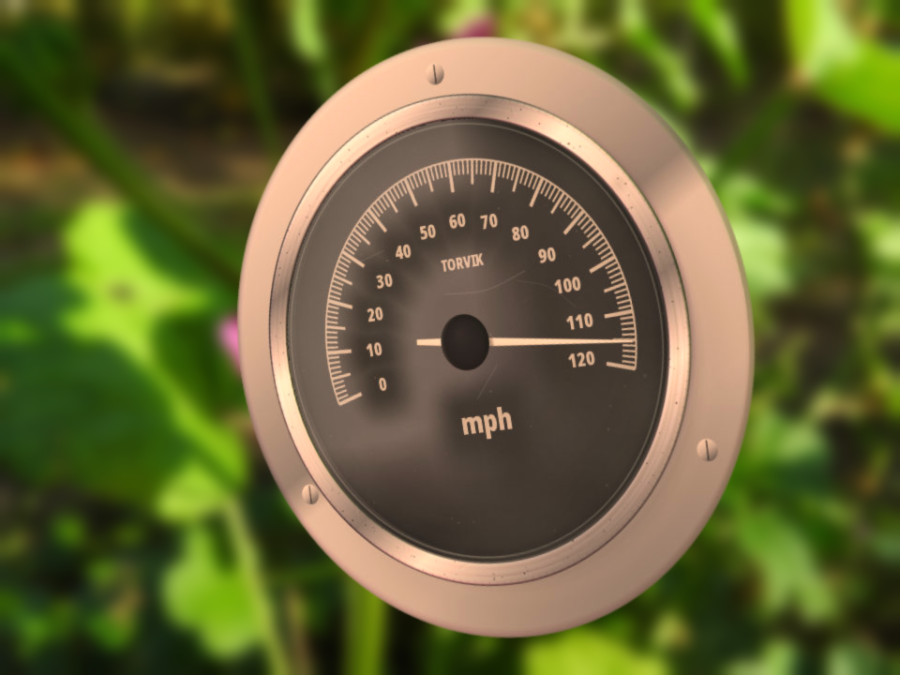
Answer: 115 mph
